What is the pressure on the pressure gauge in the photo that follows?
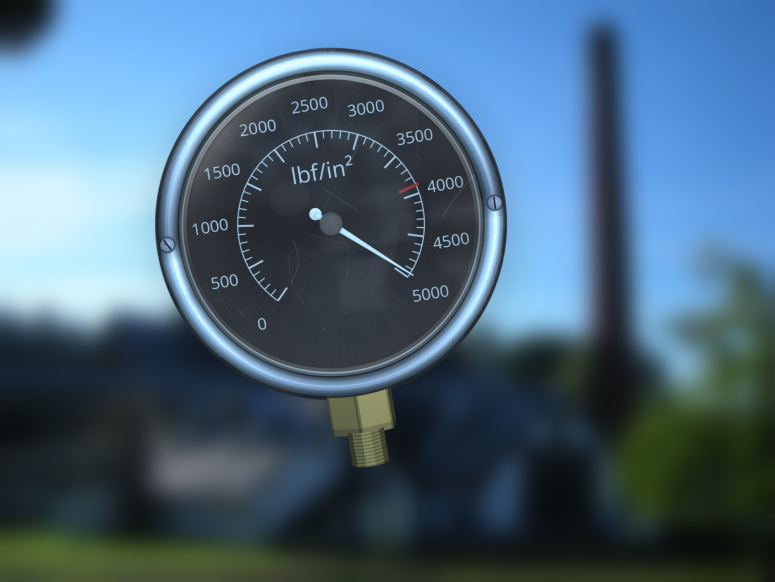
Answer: 4950 psi
